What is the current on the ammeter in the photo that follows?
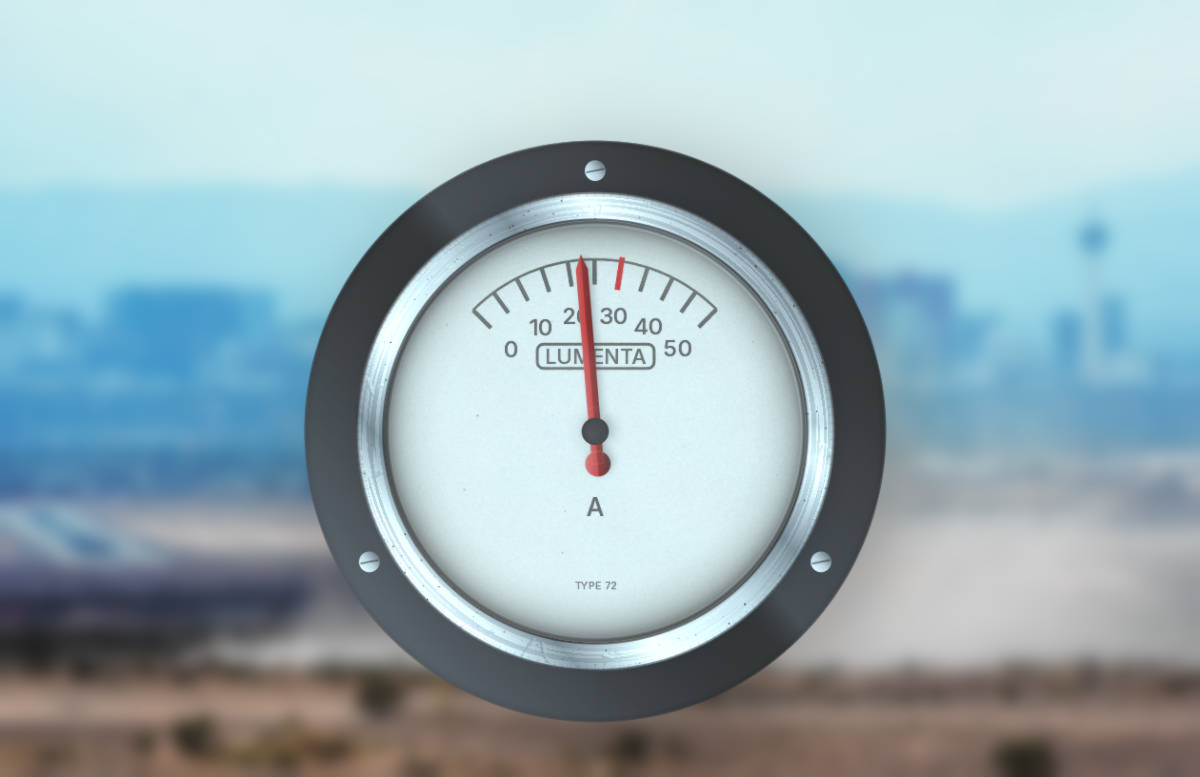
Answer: 22.5 A
